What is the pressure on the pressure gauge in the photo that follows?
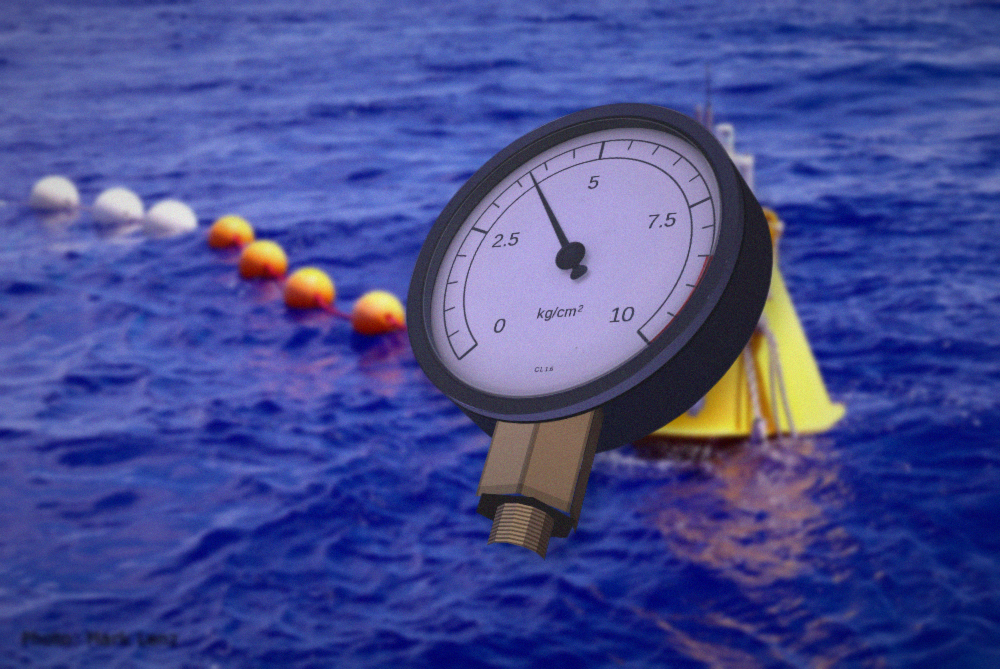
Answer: 3.75 kg/cm²
